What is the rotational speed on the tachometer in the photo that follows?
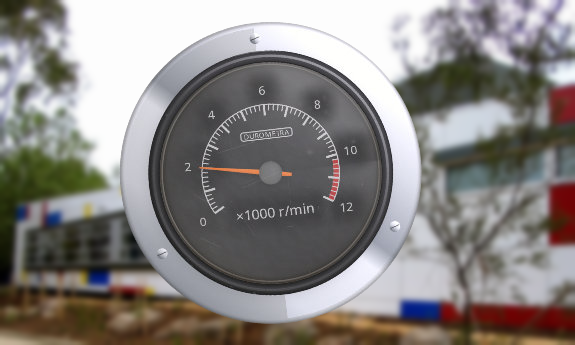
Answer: 2000 rpm
